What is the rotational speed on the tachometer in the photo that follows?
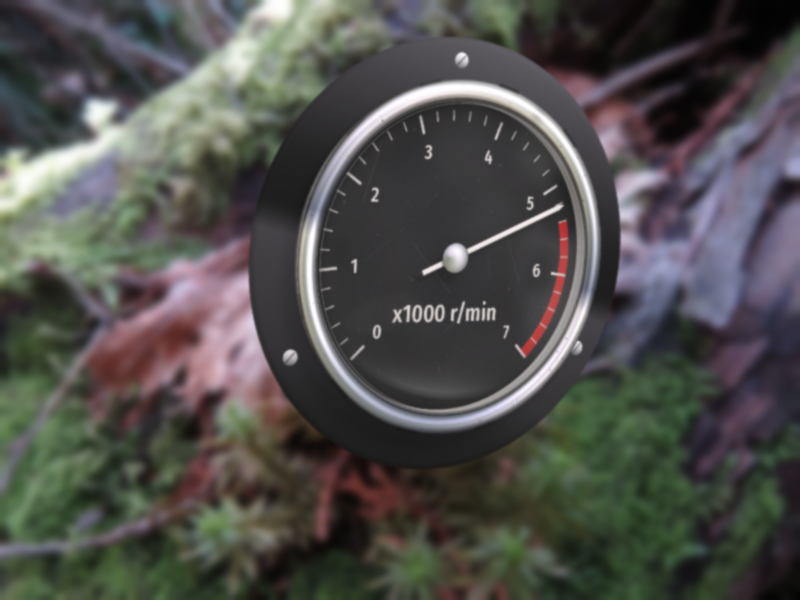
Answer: 5200 rpm
